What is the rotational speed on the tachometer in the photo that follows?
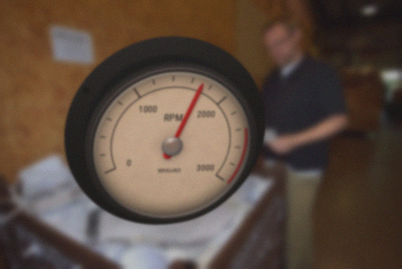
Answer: 1700 rpm
